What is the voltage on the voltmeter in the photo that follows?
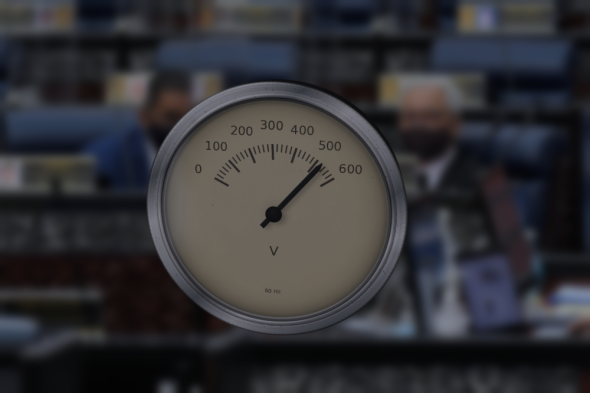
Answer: 520 V
